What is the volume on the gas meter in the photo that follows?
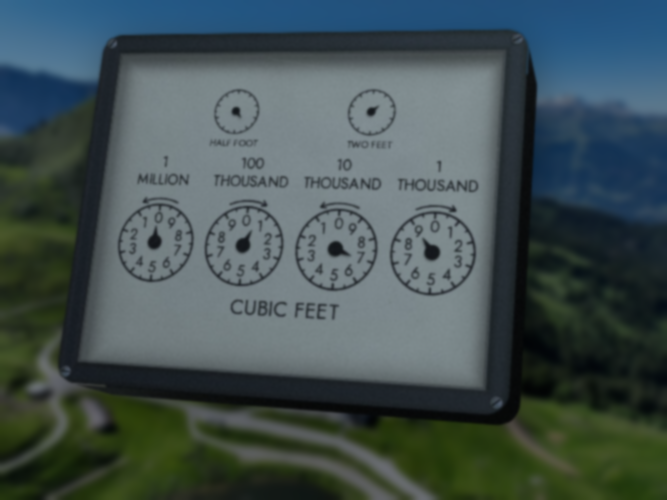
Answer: 6900 ft³
